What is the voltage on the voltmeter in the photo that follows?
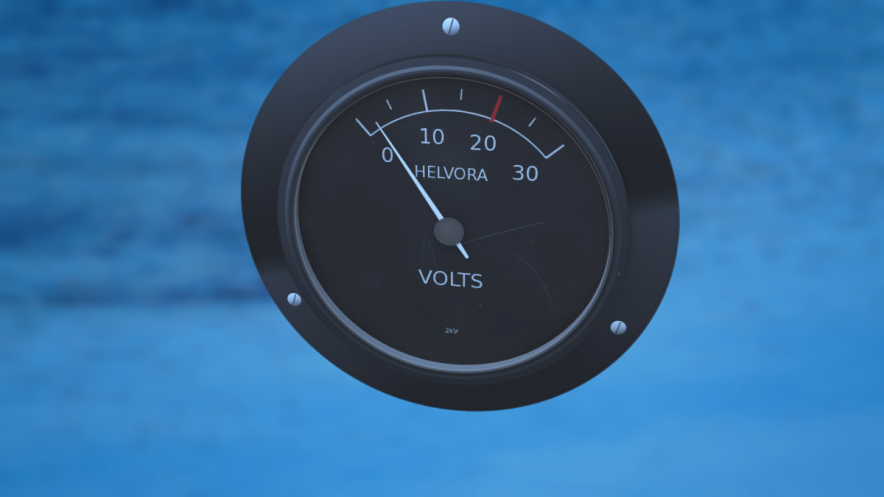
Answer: 2.5 V
